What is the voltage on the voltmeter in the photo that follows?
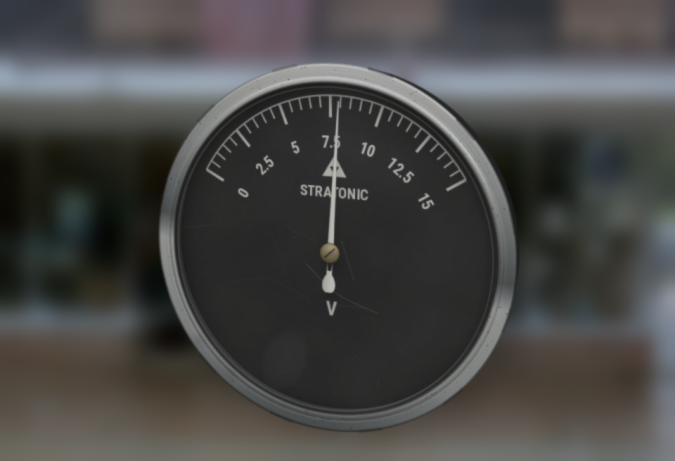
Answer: 8 V
